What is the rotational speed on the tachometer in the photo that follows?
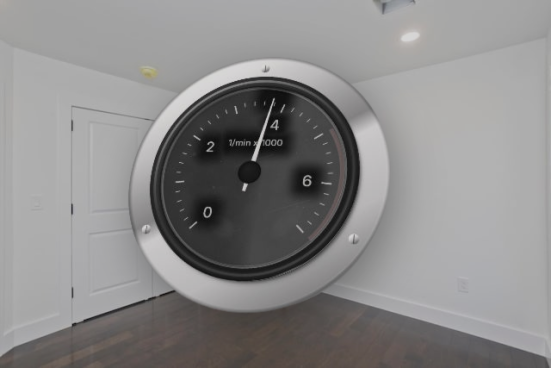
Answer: 3800 rpm
